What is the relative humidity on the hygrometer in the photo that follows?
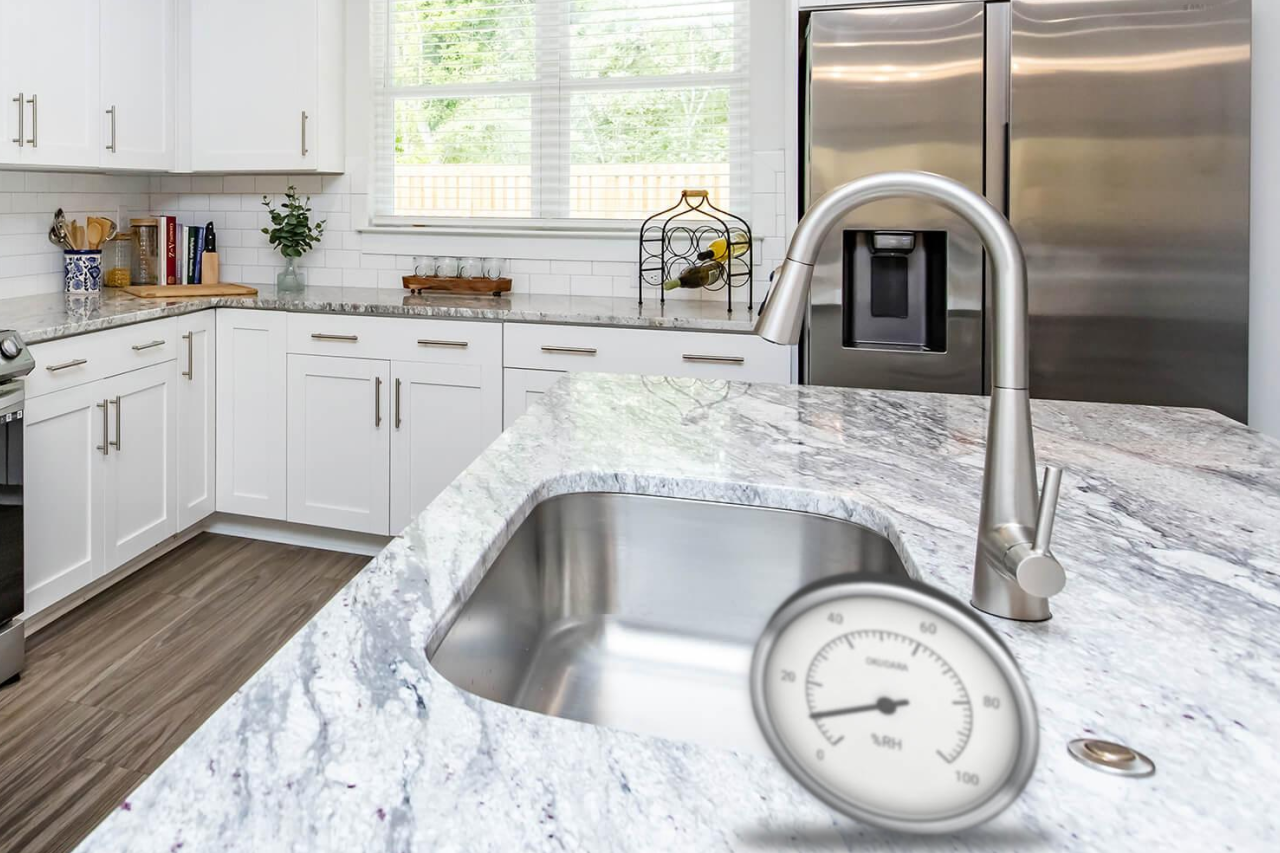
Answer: 10 %
